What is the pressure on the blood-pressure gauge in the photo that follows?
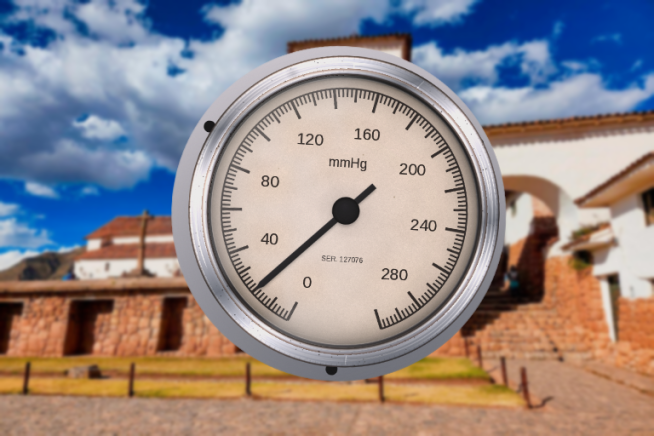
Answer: 20 mmHg
